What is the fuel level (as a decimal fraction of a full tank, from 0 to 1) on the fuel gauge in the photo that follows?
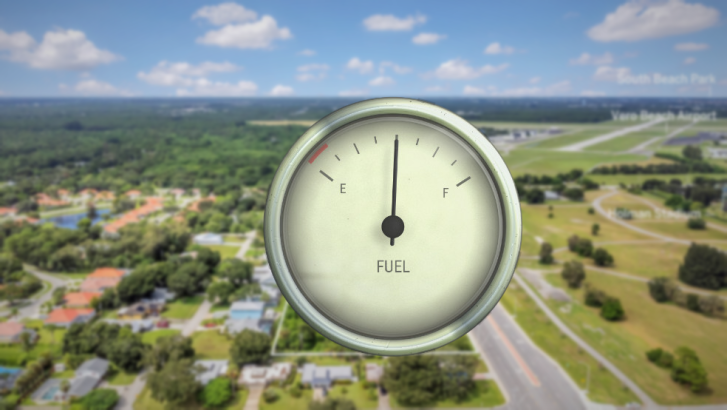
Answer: 0.5
